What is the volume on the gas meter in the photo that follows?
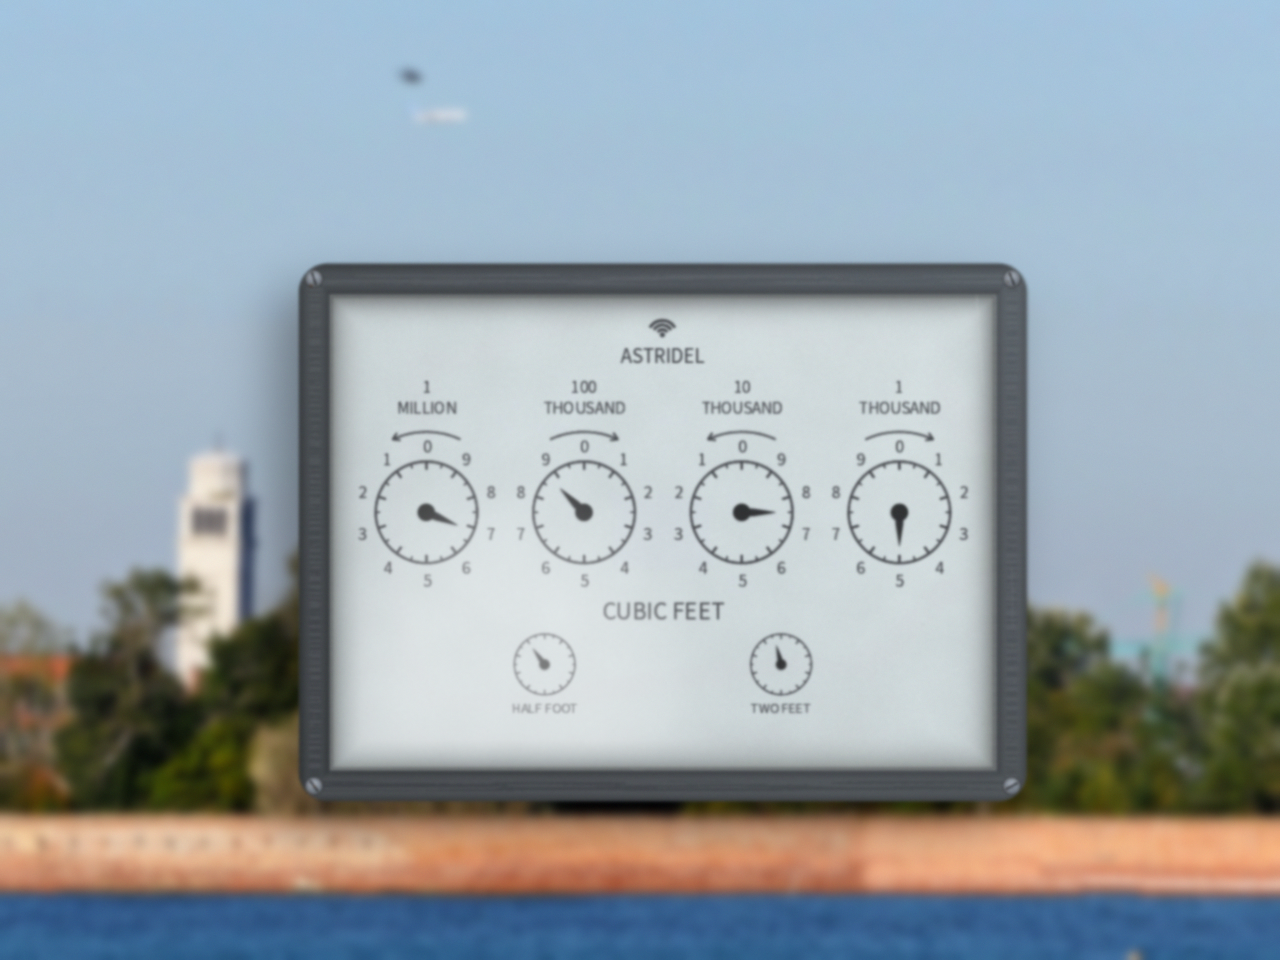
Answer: 687500 ft³
